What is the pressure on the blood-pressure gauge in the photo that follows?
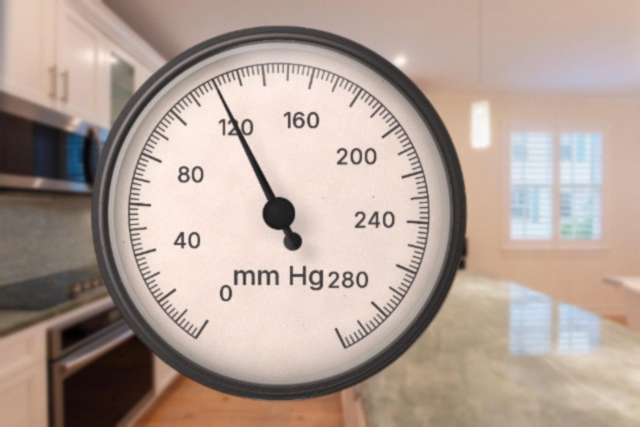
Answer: 120 mmHg
